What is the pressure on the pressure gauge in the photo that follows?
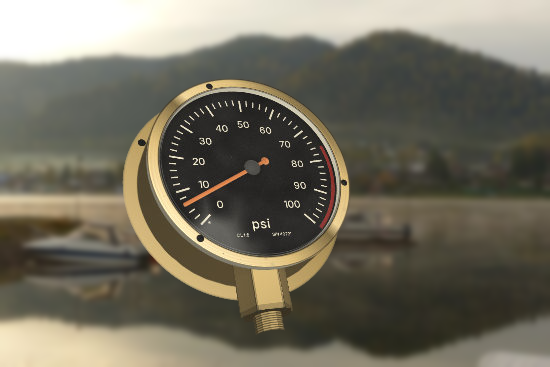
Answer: 6 psi
